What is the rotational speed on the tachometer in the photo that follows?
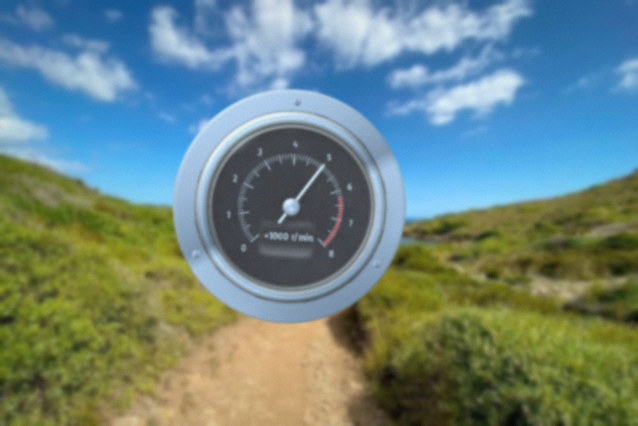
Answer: 5000 rpm
